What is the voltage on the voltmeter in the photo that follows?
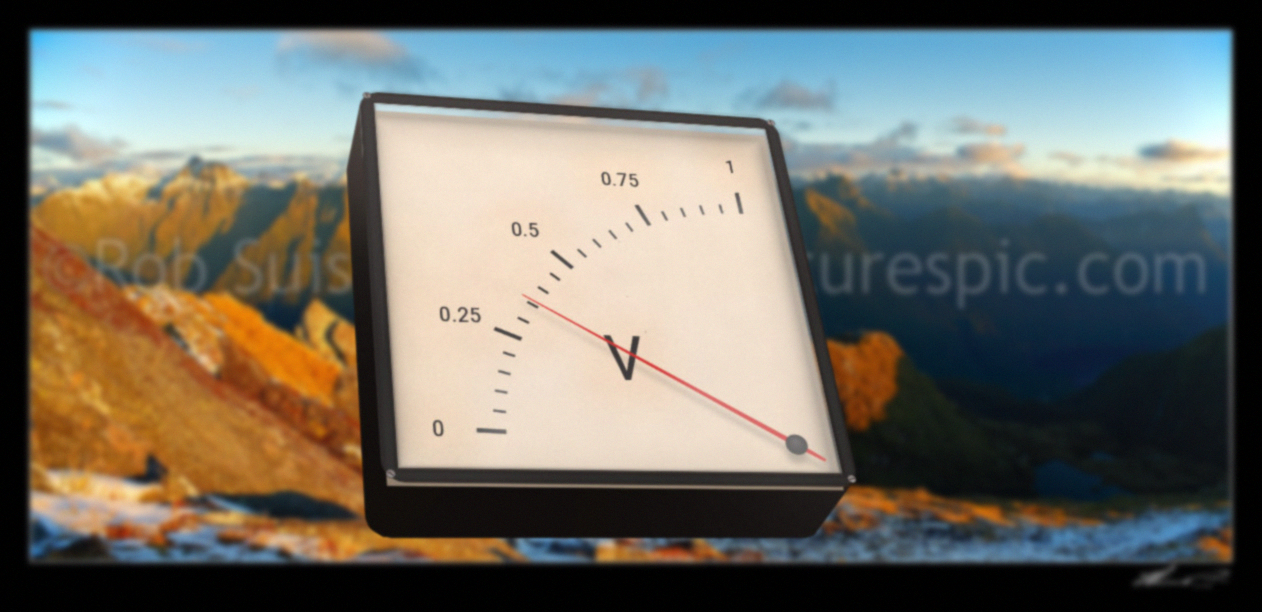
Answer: 0.35 V
